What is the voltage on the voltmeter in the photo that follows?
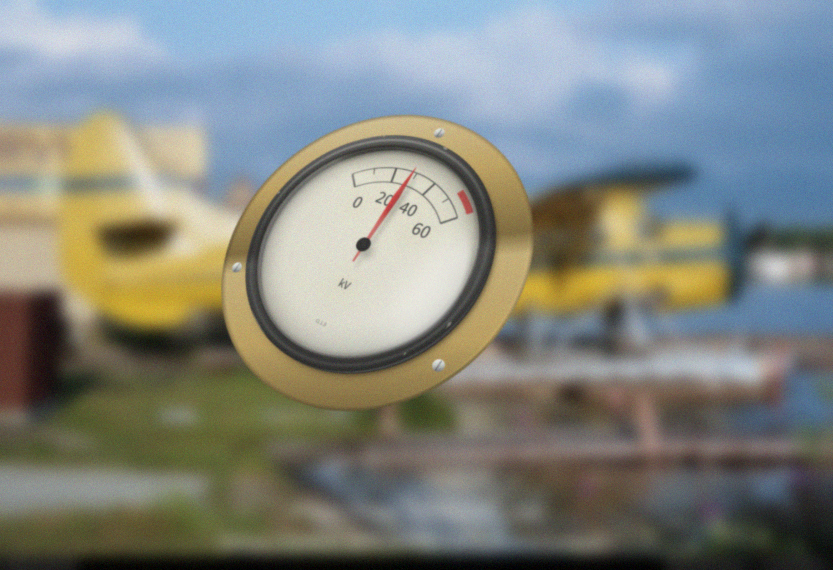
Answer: 30 kV
